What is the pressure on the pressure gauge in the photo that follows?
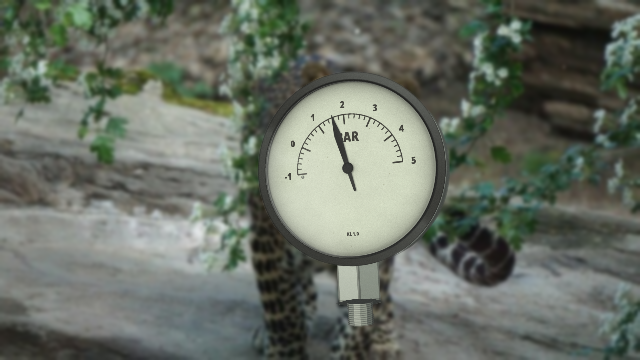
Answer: 1.6 bar
